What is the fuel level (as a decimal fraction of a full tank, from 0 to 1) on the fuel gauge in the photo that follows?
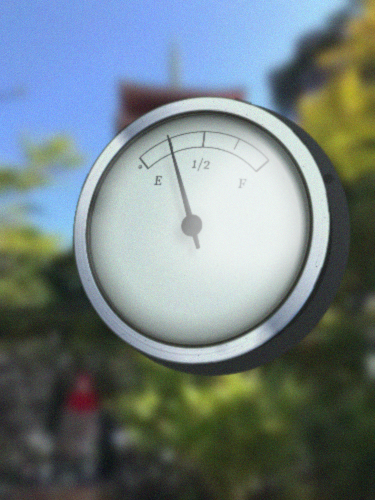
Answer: 0.25
